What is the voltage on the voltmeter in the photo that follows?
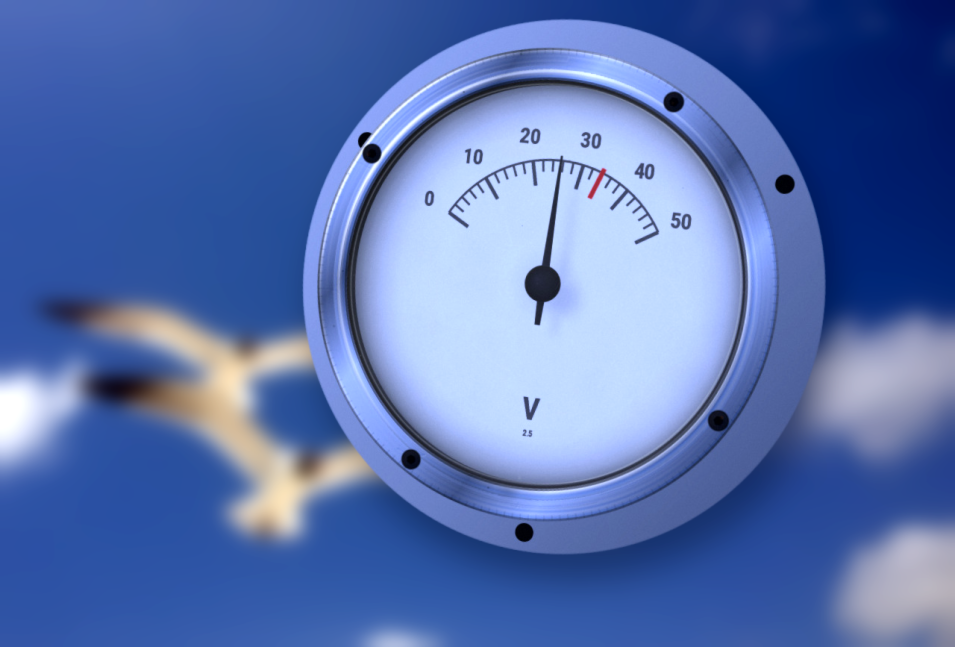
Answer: 26 V
